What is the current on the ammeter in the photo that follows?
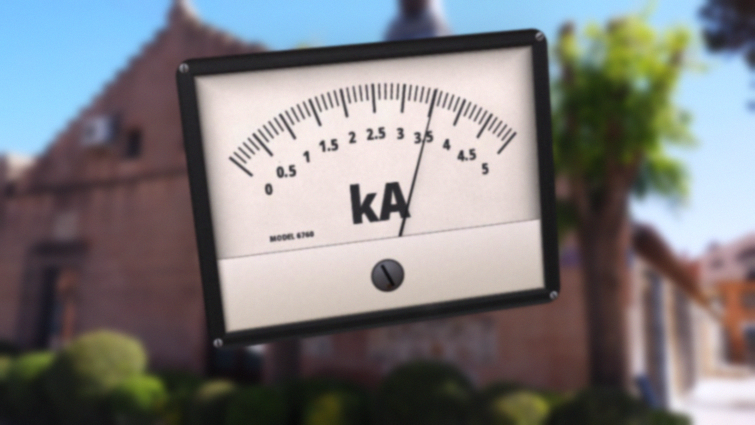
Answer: 3.5 kA
